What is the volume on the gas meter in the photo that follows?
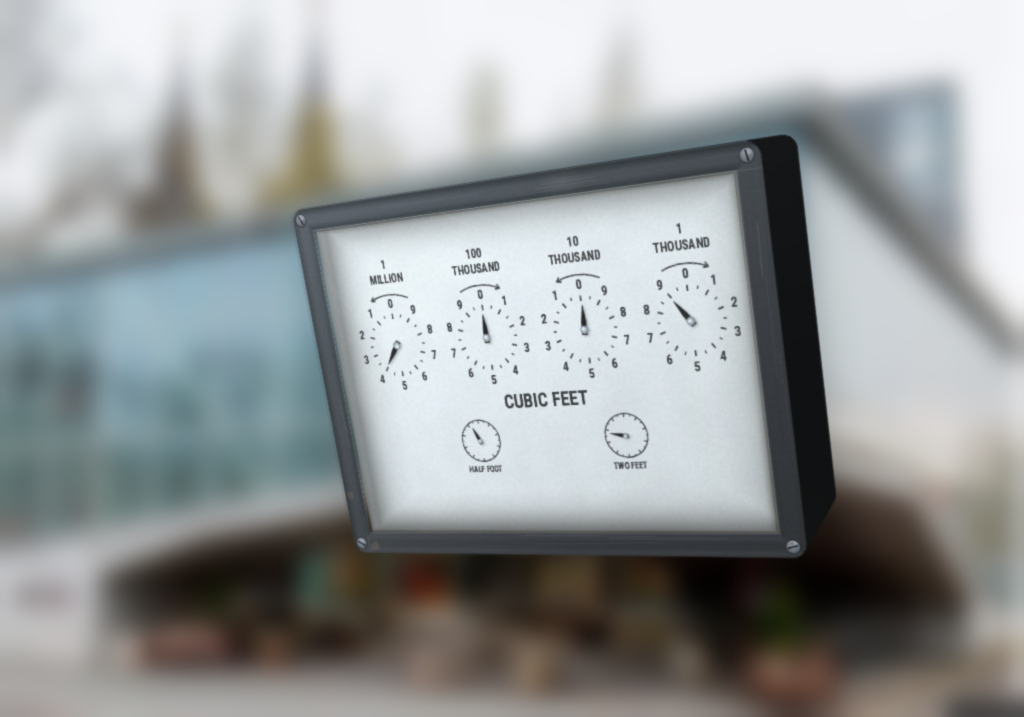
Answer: 399900 ft³
